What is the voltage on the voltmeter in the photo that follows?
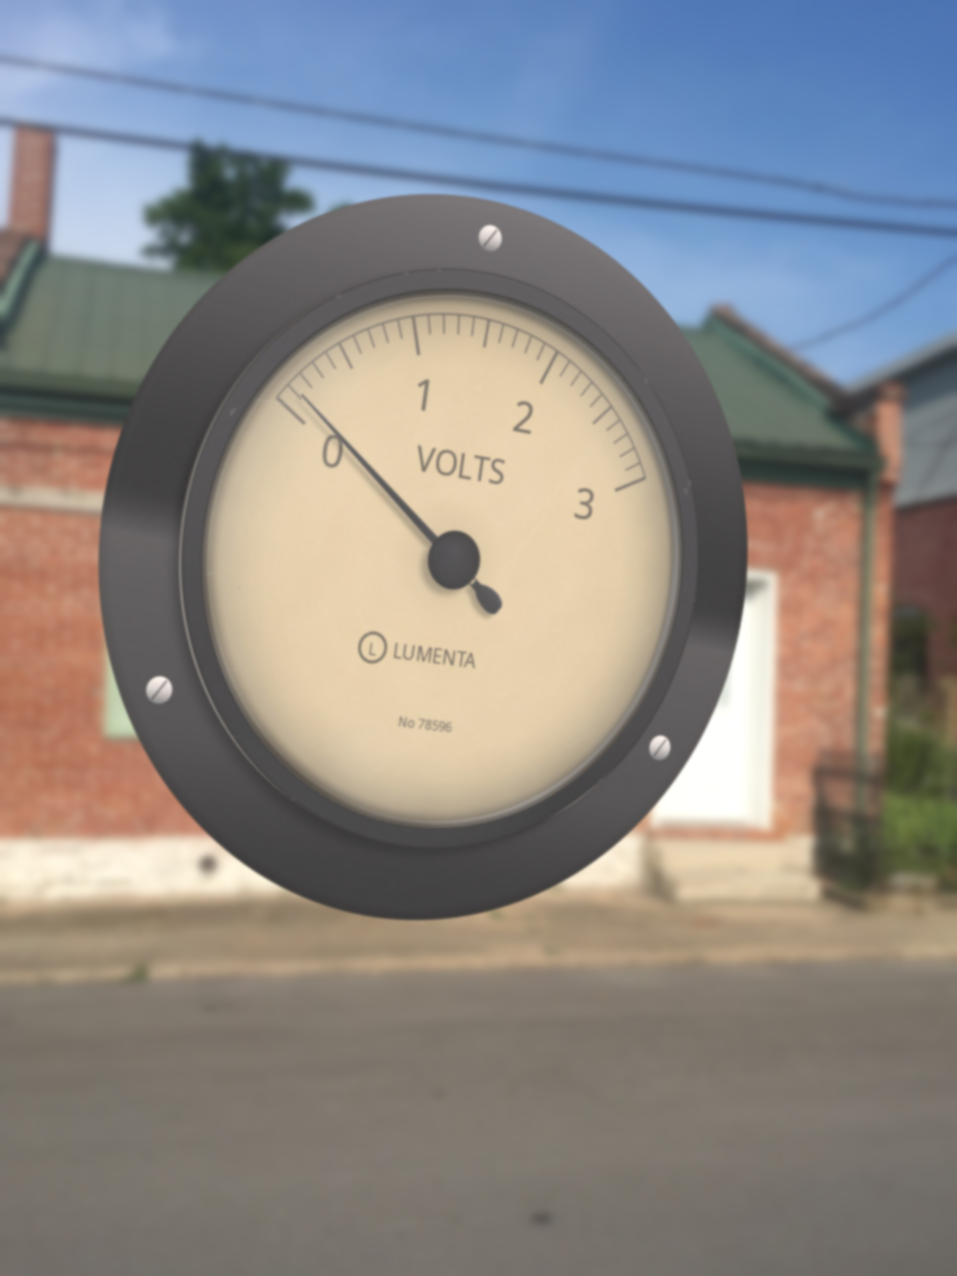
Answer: 0.1 V
